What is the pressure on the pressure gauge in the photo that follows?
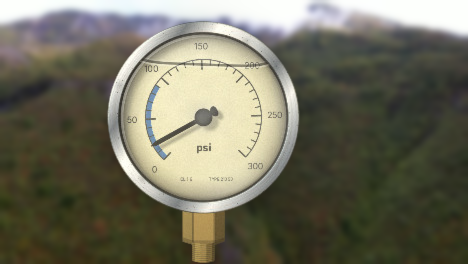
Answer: 20 psi
